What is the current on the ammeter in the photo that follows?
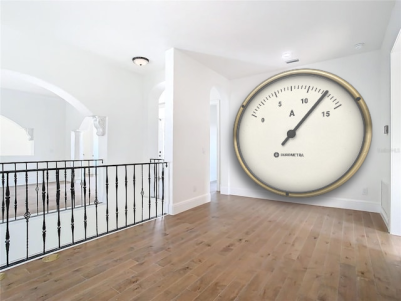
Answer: 12.5 A
